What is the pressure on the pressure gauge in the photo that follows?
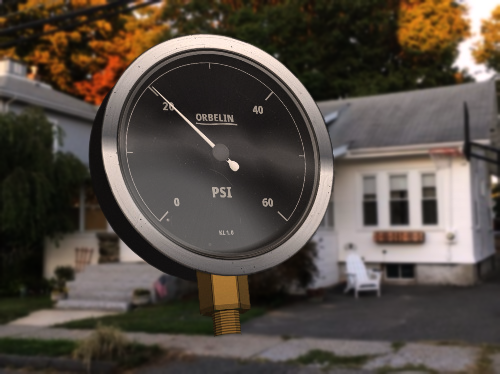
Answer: 20 psi
